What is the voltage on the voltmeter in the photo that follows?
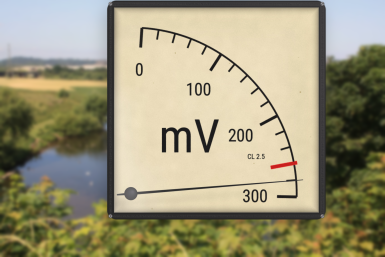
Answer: 280 mV
